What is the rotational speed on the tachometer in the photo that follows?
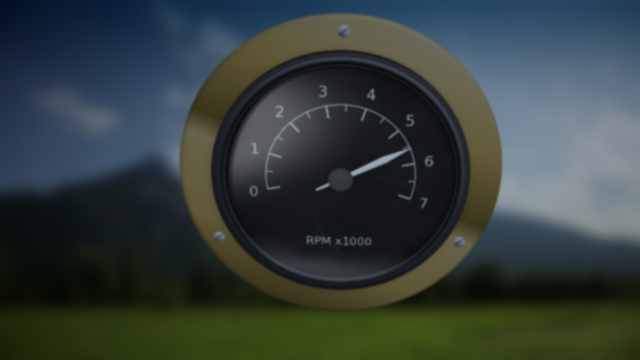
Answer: 5500 rpm
